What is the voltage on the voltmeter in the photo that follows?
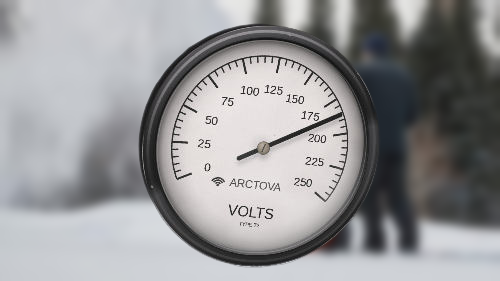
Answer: 185 V
